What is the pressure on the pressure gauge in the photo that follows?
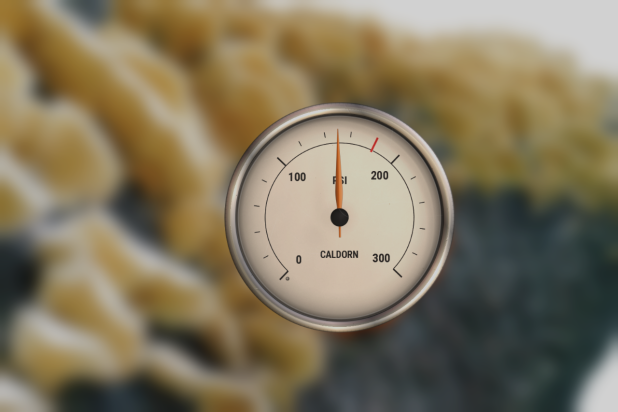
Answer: 150 psi
